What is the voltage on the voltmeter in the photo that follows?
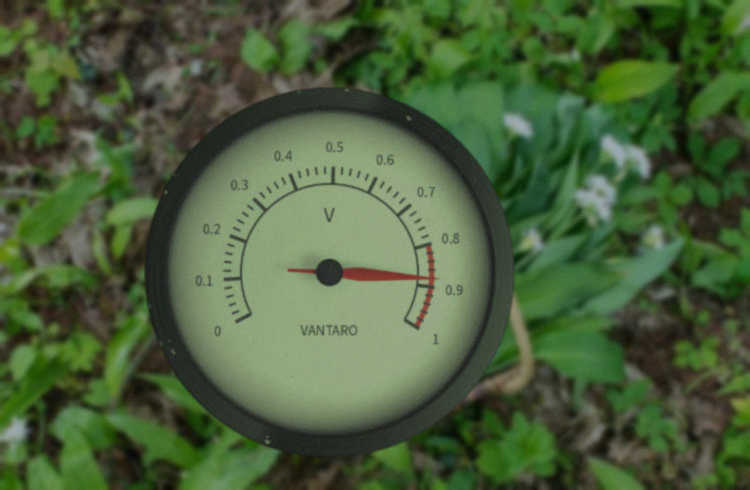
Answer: 0.88 V
